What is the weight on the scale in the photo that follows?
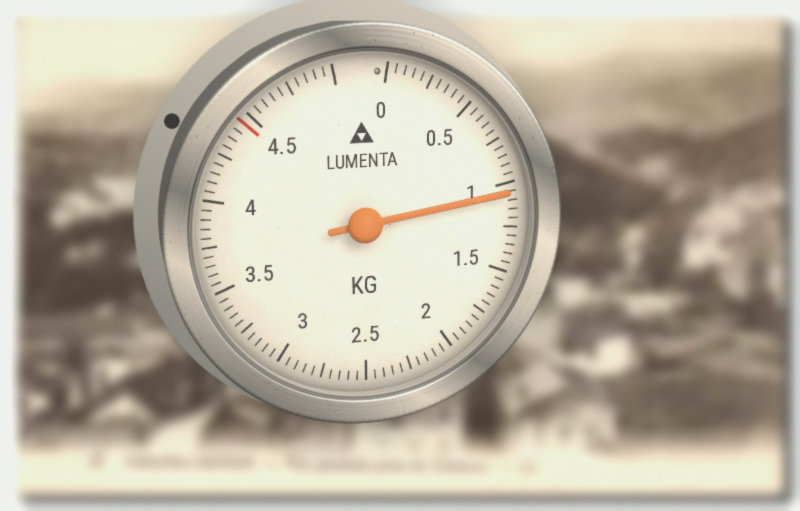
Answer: 1.05 kg
